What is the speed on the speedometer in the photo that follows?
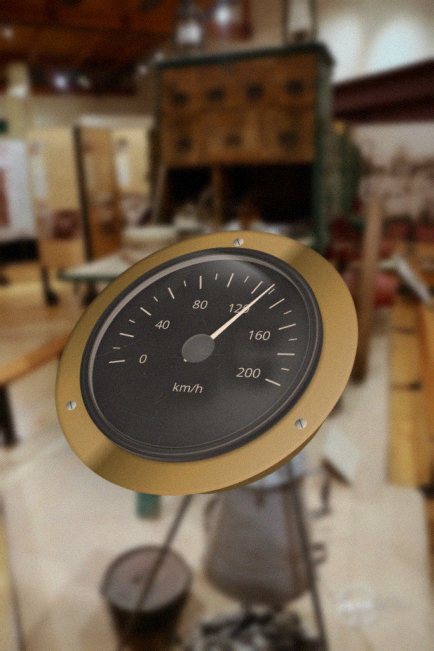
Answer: 130 km/h
